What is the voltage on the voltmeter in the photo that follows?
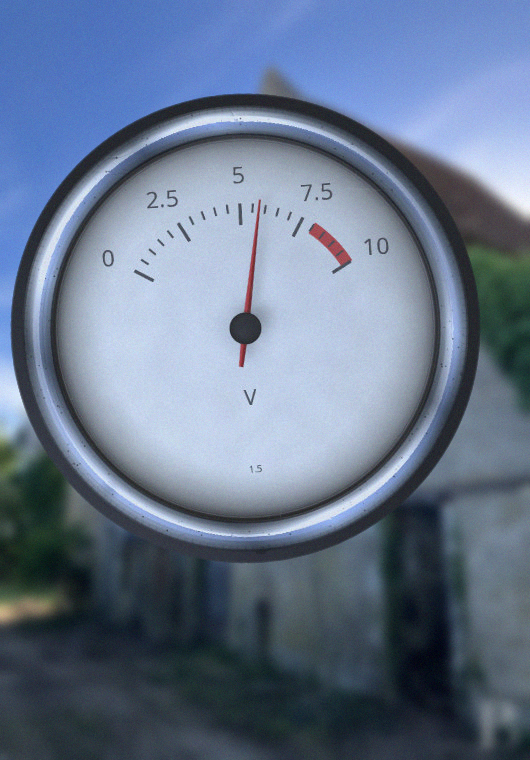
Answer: 5.75 V
